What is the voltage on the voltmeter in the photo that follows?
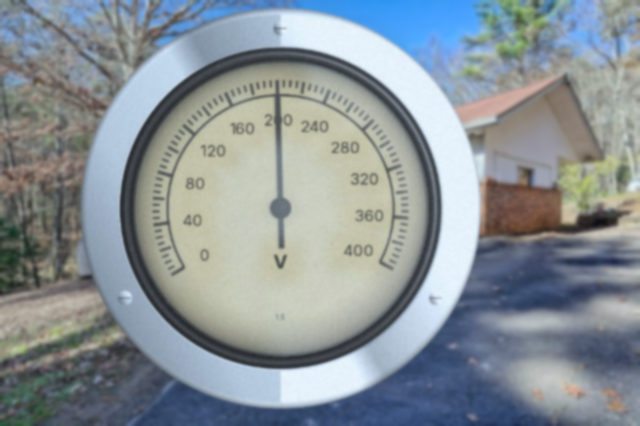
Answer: 200 V
